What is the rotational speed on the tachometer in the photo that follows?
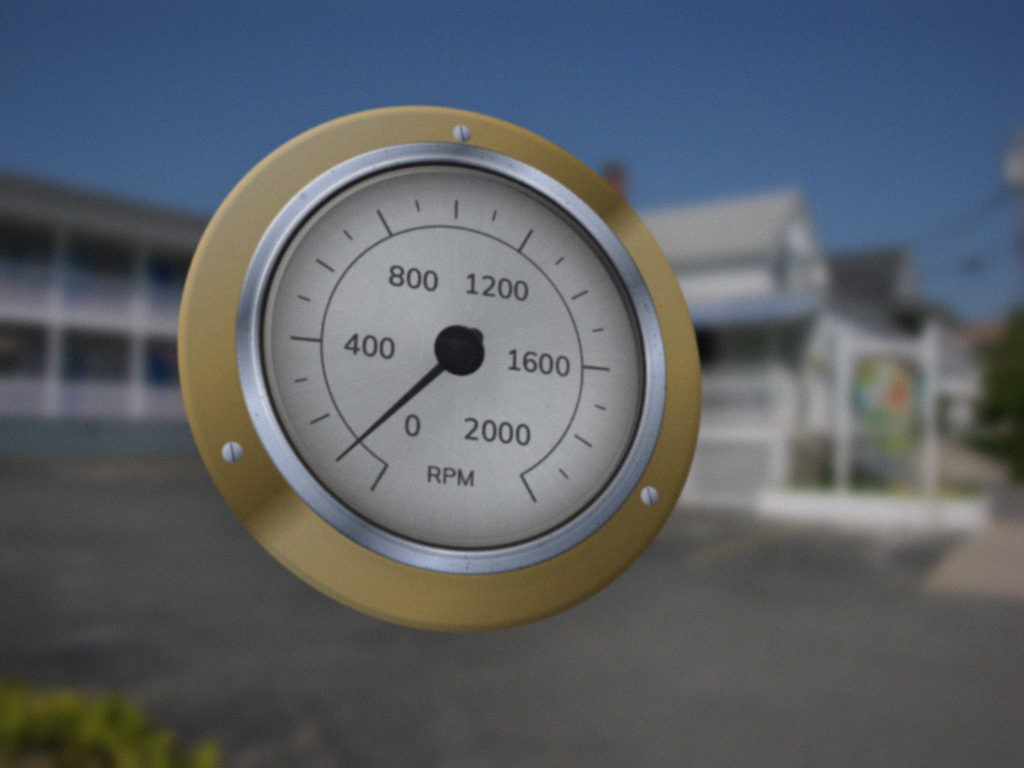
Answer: 100 rpm
